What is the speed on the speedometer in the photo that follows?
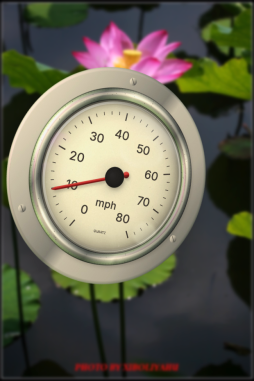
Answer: 10 mph
